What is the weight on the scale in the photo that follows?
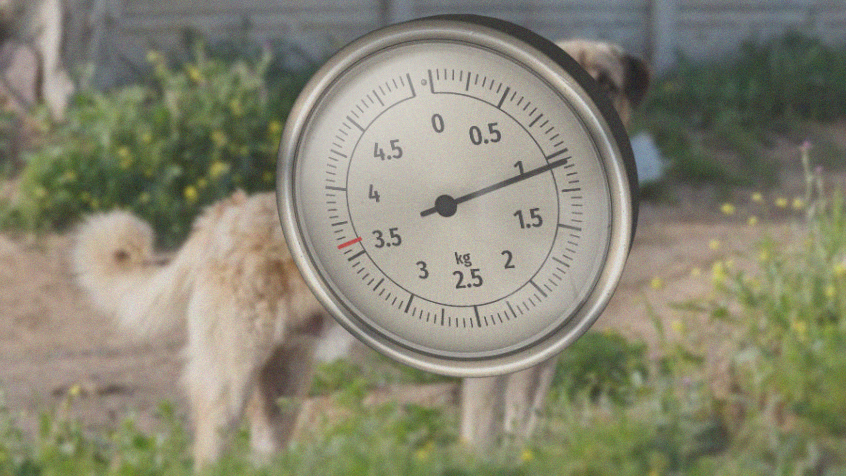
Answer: 1.05 kg
